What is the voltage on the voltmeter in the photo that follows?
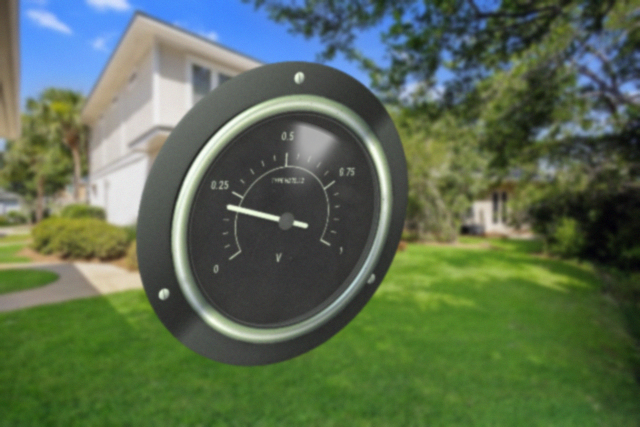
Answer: 0.2 V
